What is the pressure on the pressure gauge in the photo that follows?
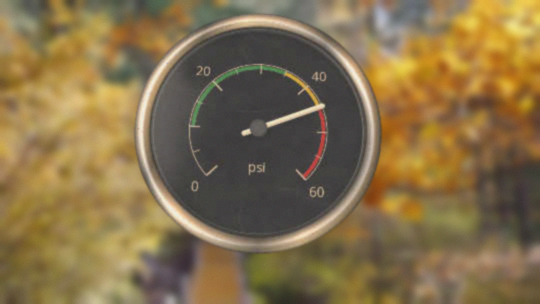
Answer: 45 psi
